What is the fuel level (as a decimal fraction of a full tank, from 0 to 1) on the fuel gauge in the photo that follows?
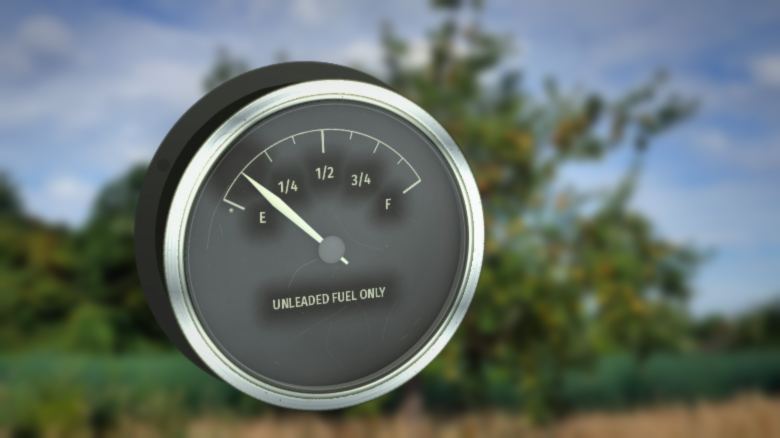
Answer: 0.125
